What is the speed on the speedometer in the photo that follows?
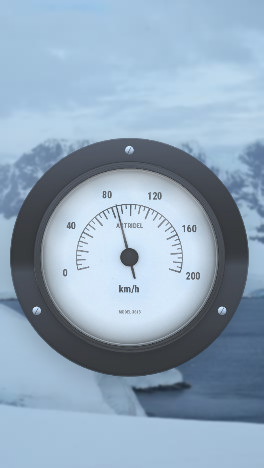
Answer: 85 km/h
